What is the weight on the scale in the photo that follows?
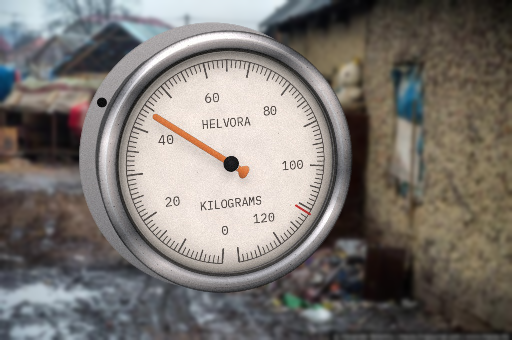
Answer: 44 kg
